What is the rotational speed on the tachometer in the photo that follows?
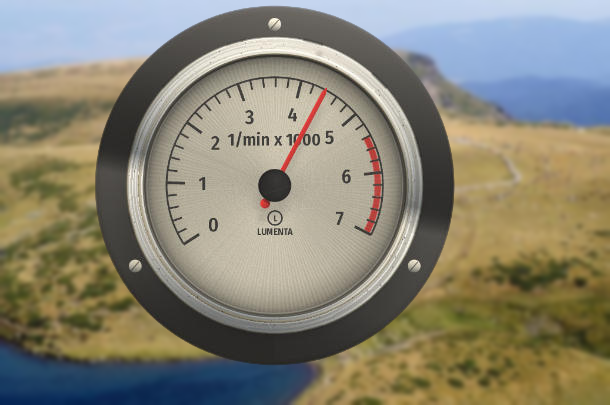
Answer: 4400 rpm
